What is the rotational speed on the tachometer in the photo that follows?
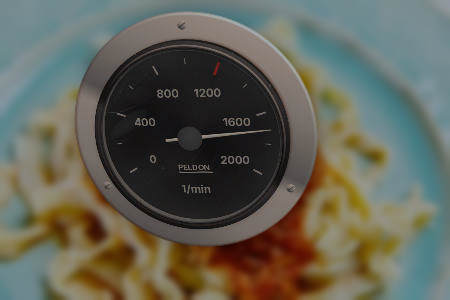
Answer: 1700 rpm
